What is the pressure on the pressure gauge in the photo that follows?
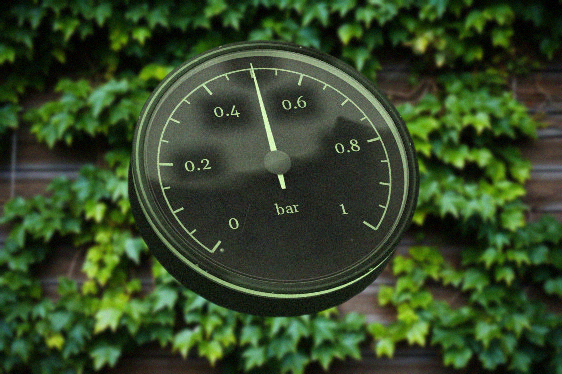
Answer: 0.5 bar
